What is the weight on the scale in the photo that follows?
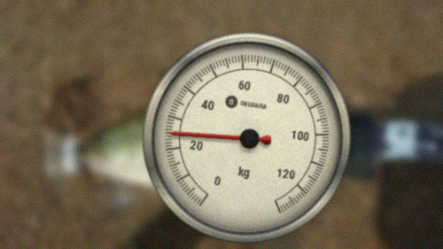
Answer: 25 kg
